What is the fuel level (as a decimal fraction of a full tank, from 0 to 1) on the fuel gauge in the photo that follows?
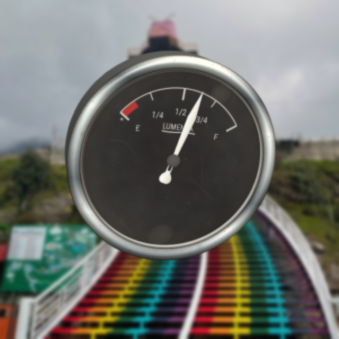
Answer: 0.625
